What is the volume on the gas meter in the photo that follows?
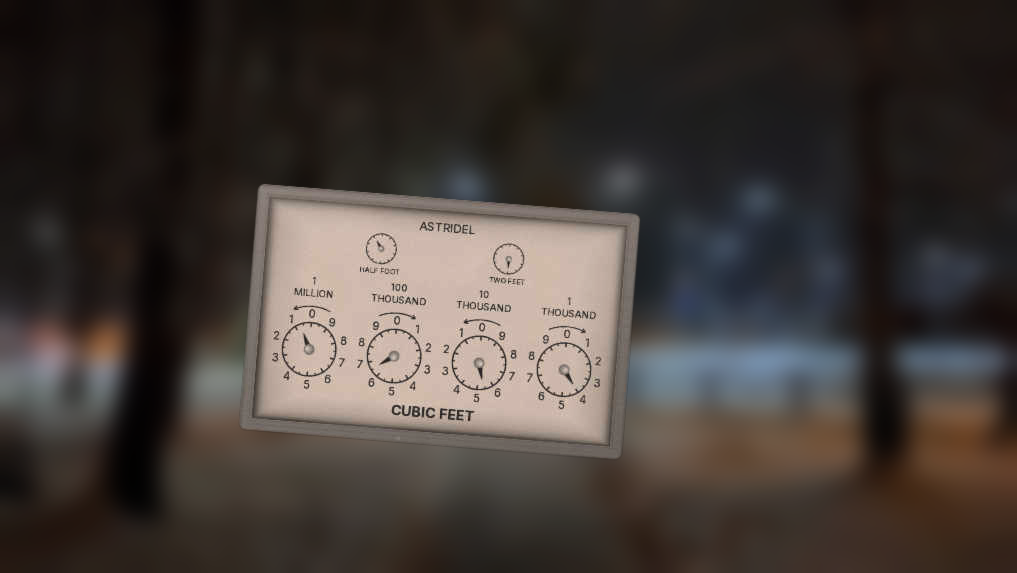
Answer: 65400 ft³
